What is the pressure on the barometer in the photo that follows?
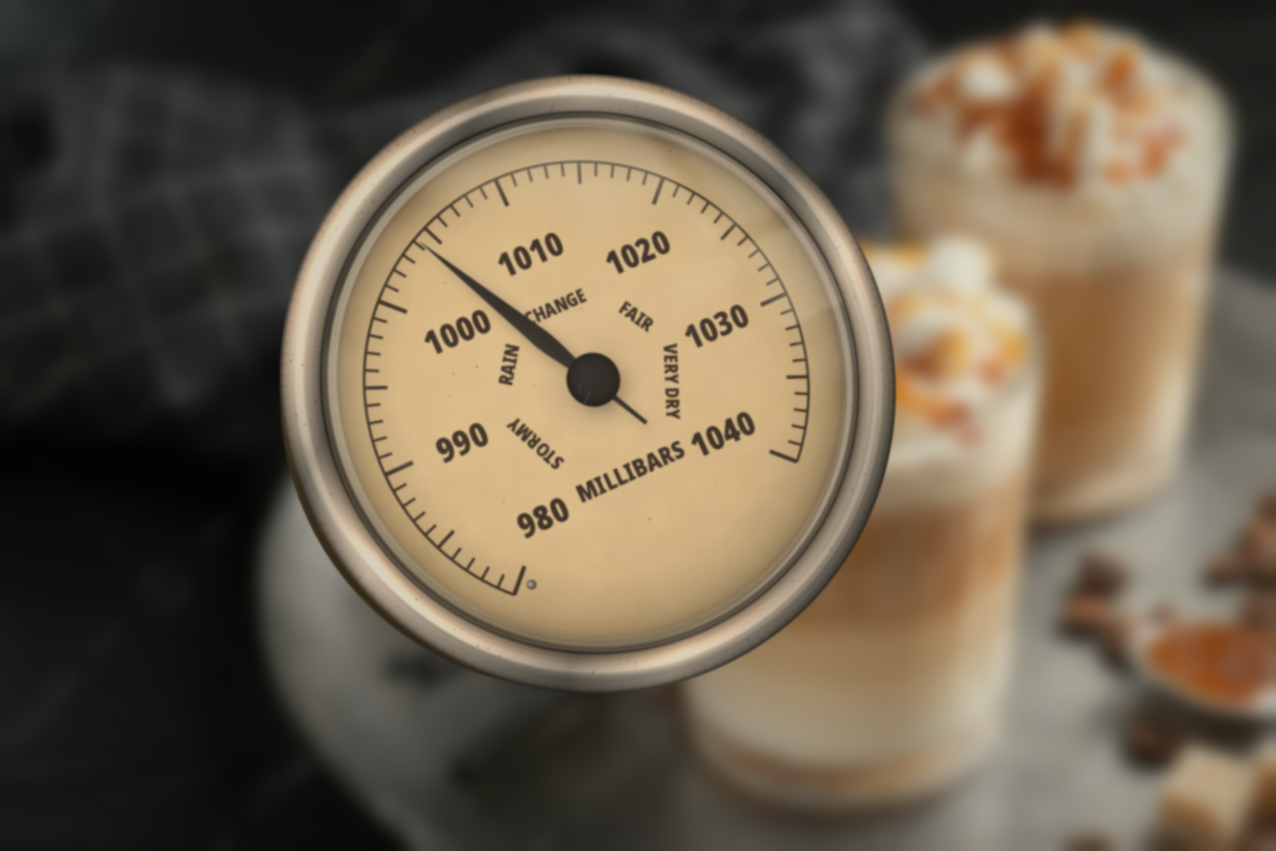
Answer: 1004 mbar
